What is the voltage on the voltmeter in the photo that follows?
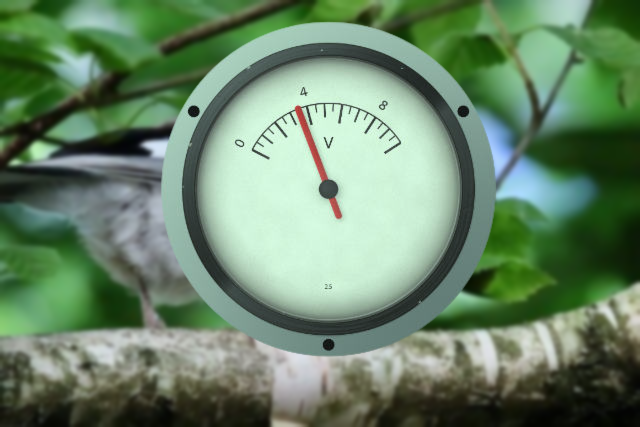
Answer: 3.5 V
